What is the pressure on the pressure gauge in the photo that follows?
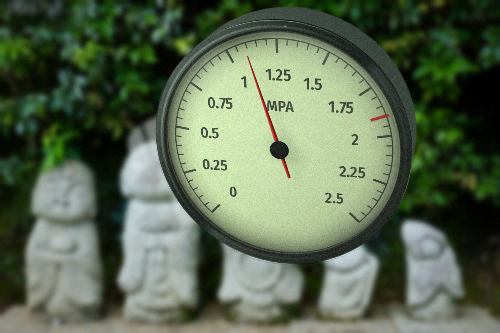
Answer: 1.1 MPa
